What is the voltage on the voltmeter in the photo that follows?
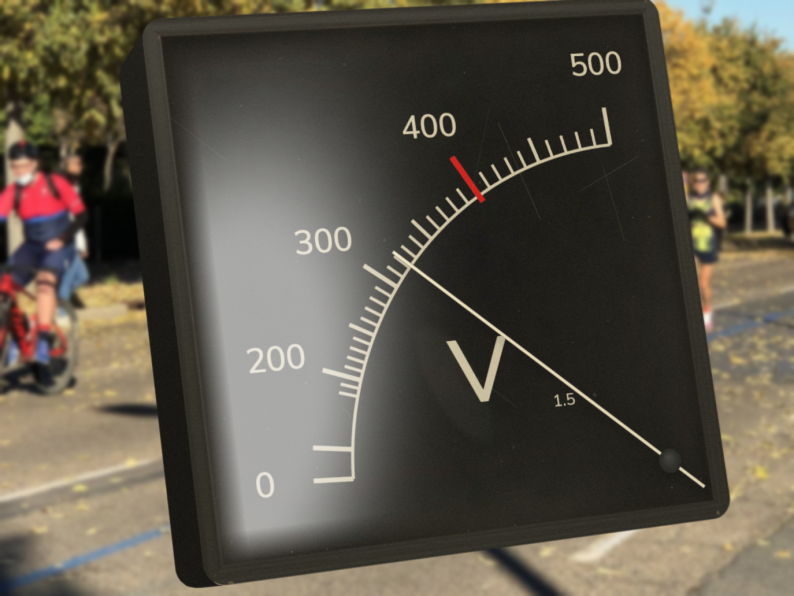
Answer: 320 V
